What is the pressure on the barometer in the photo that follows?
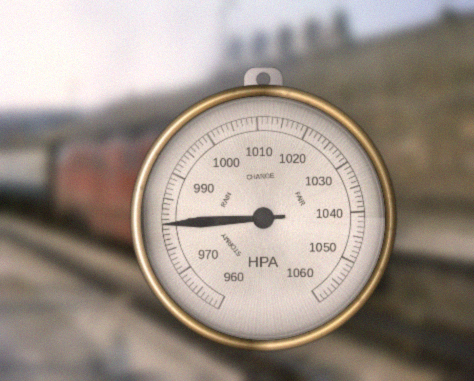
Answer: 980 hPa
